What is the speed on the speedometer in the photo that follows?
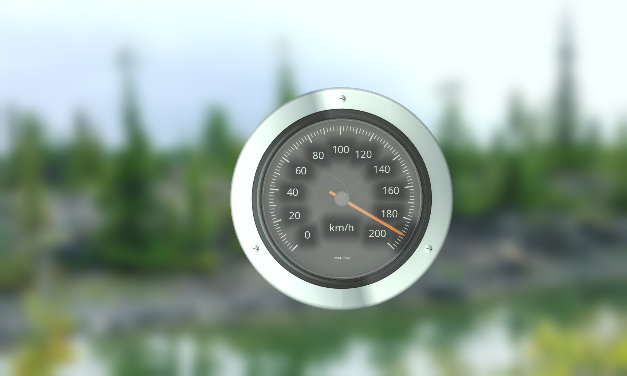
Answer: 190 km/h
